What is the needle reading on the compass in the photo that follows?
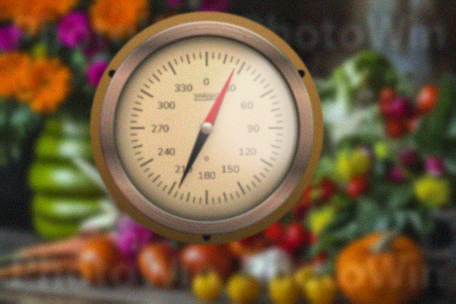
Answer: 25 °
